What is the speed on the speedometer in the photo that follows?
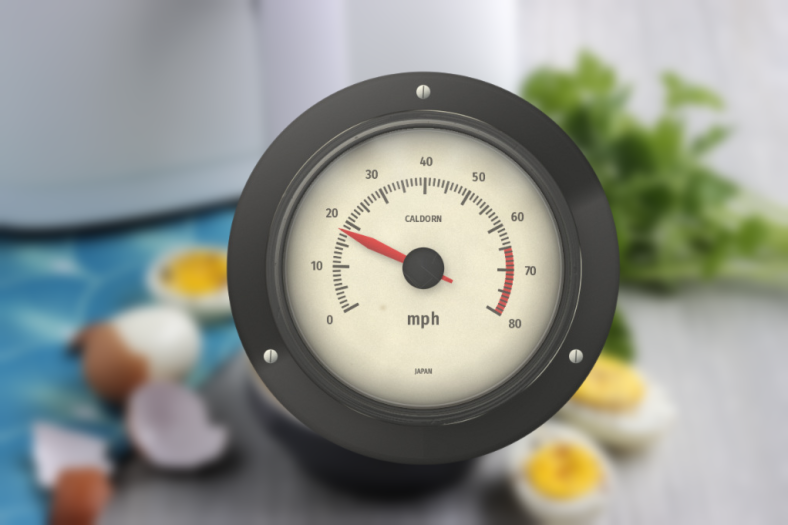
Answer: 18 mph
